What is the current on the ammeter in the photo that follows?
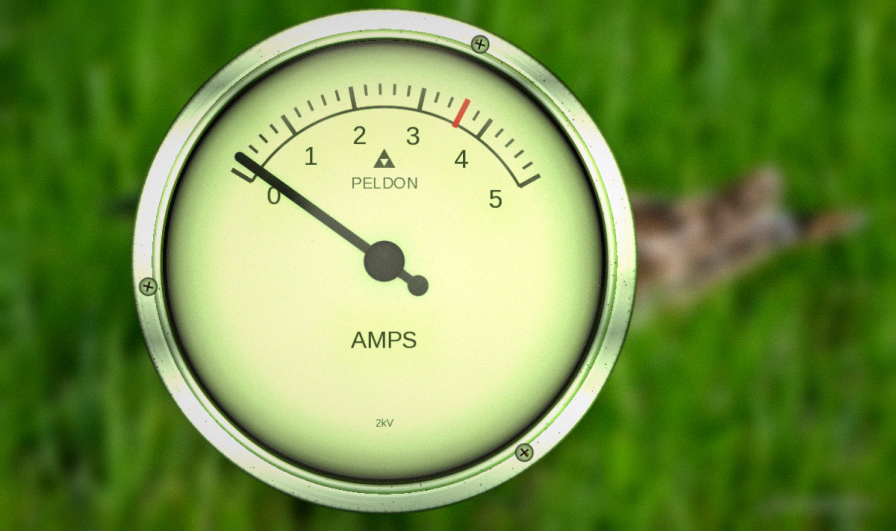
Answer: 0.2 A
